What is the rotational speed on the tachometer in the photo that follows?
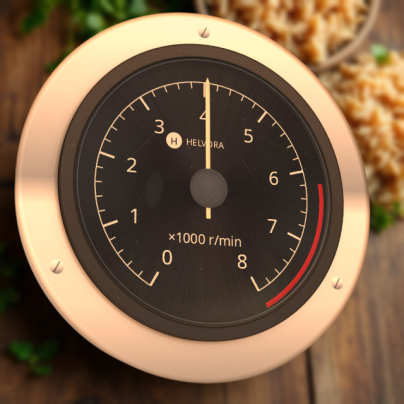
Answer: 4000 rpm
